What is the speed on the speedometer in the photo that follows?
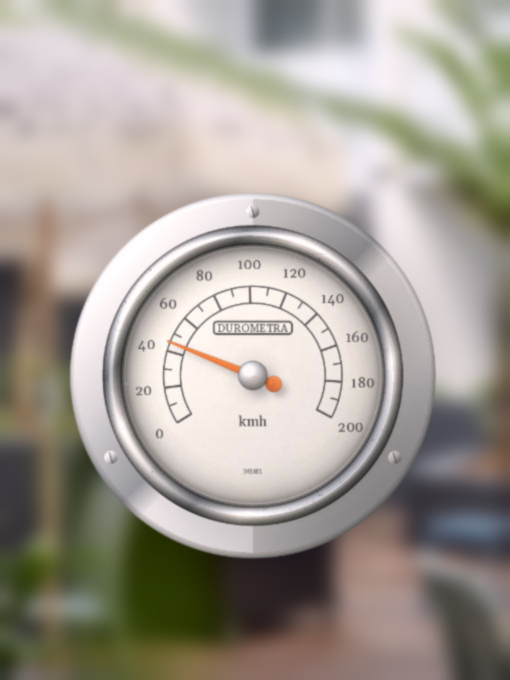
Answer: 45 km/h
